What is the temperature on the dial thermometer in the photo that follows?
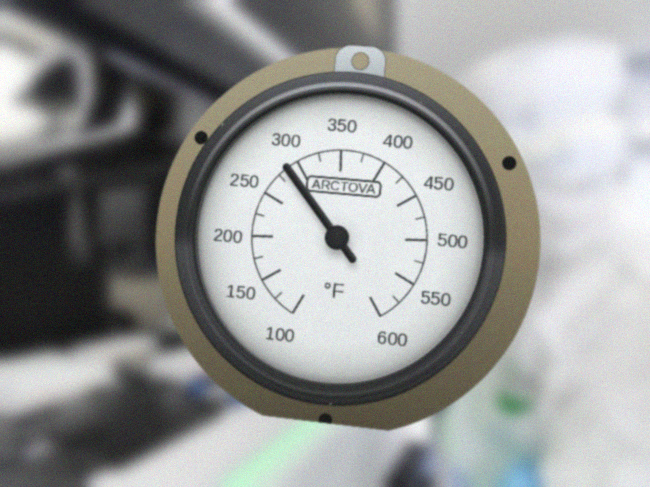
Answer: 287.5 °F
